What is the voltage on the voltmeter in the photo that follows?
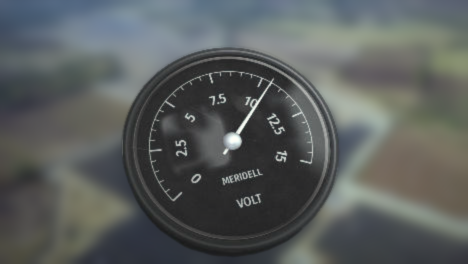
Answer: 10.5 V
